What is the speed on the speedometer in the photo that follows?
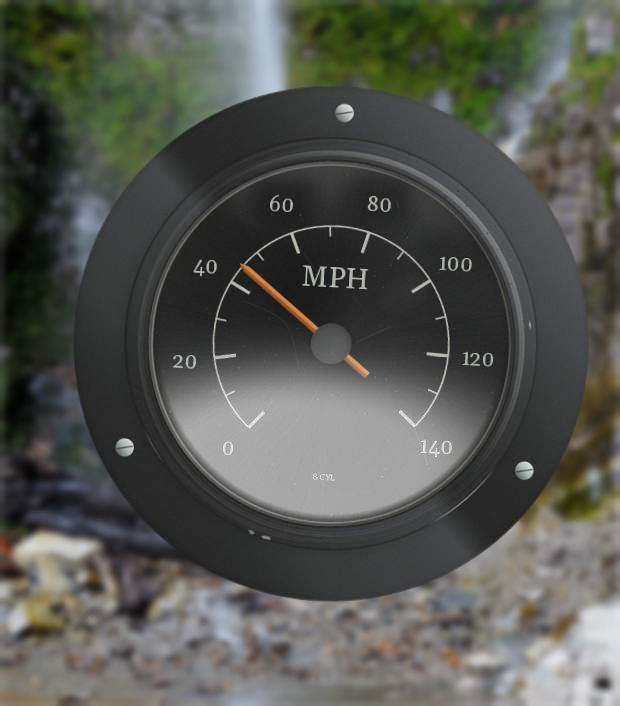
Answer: 45 mph
